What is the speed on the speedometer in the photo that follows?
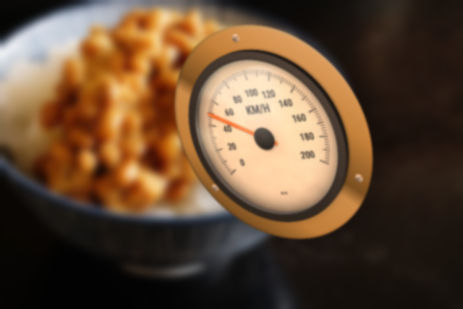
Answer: 50 km/h
